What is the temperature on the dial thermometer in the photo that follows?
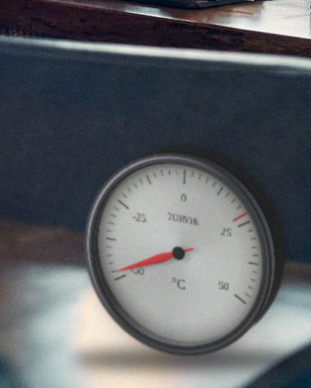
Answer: -47.5 °C
